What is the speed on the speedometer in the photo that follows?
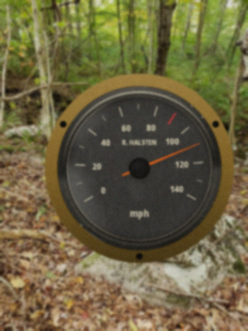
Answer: 110 mph
